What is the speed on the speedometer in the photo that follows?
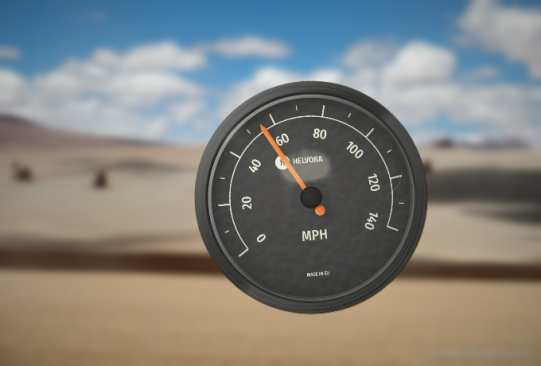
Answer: 55 mph
